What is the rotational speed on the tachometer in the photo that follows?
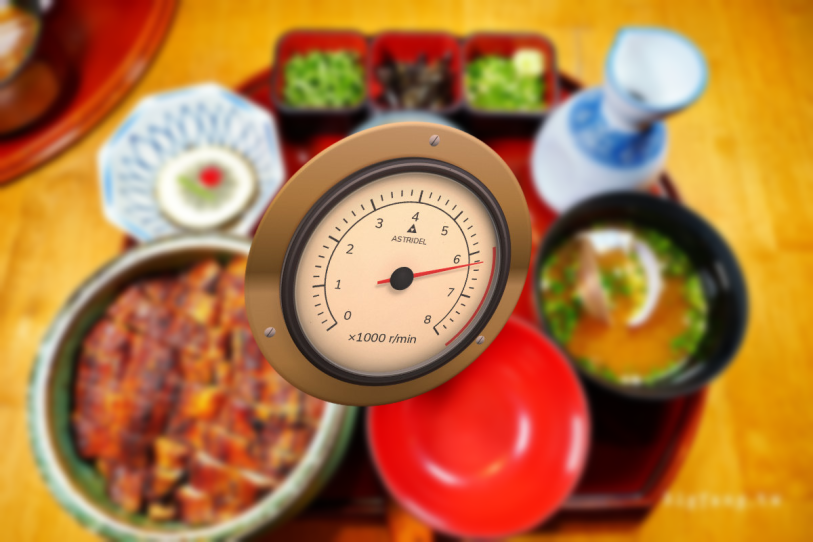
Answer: 6200 rpm
